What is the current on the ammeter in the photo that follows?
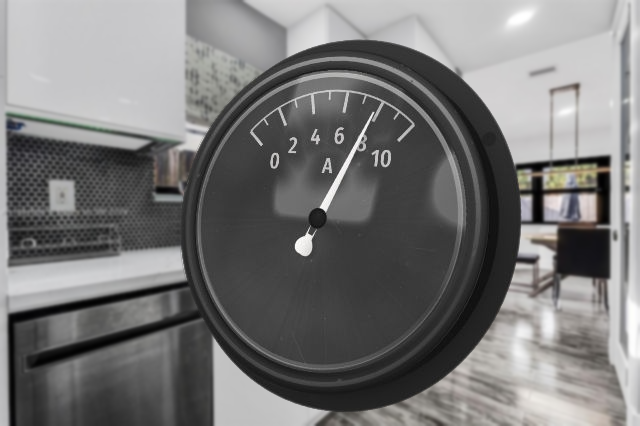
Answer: 8 A
